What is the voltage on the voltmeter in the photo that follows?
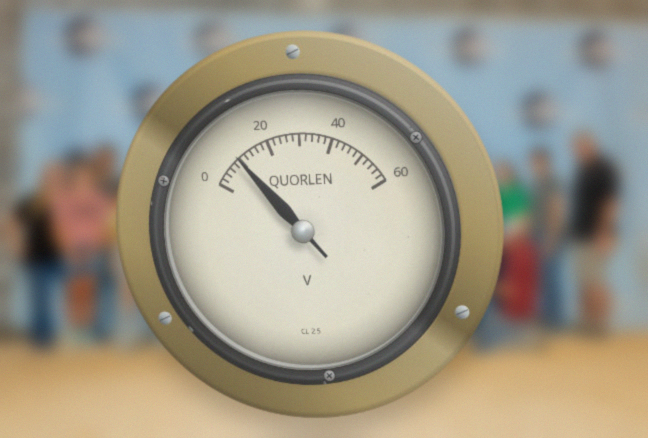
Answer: 10 V
